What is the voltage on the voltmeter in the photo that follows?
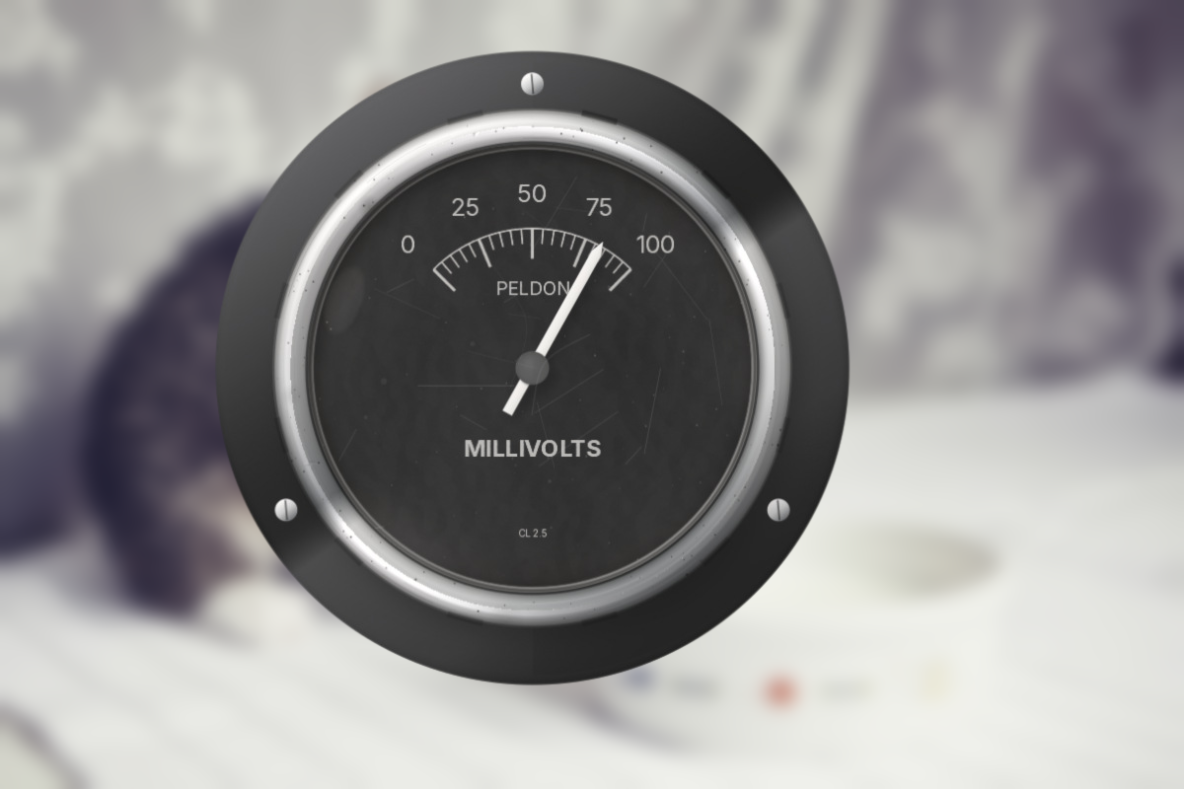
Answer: 82.5 mV
